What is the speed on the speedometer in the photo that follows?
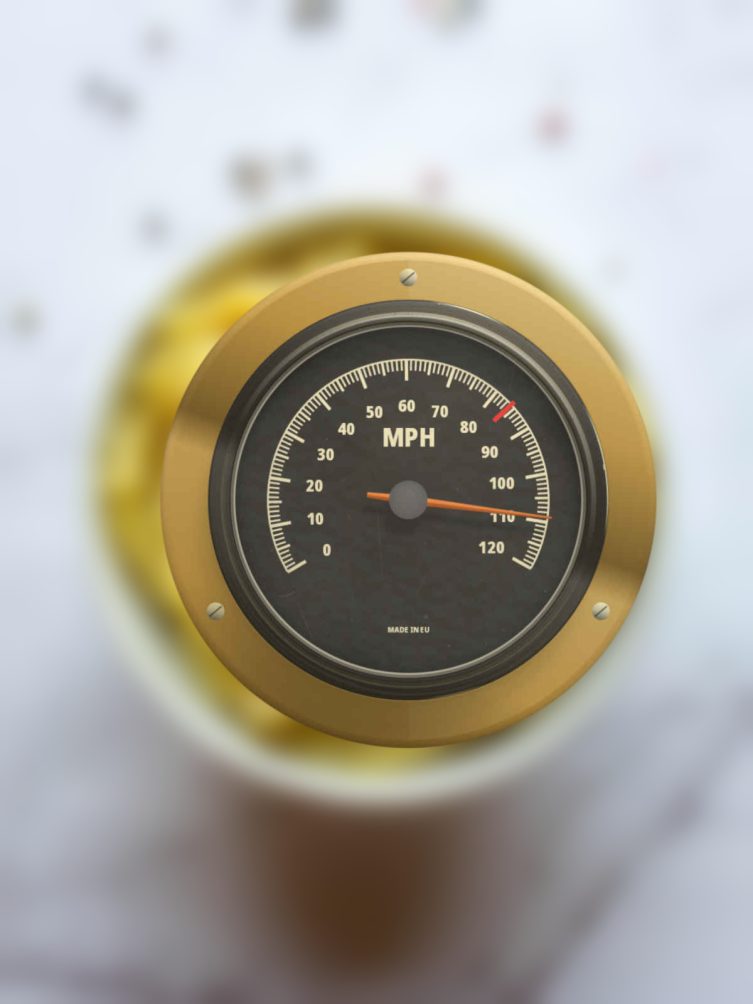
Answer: 109 mph
